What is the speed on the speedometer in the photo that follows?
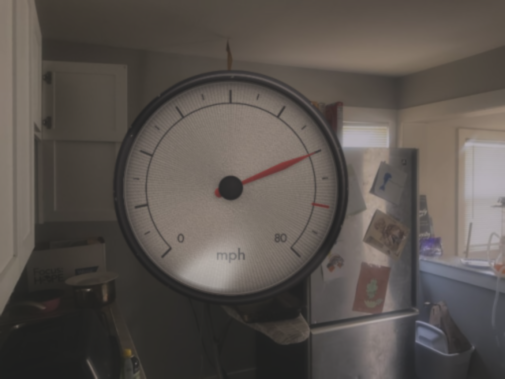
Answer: 60 mph
